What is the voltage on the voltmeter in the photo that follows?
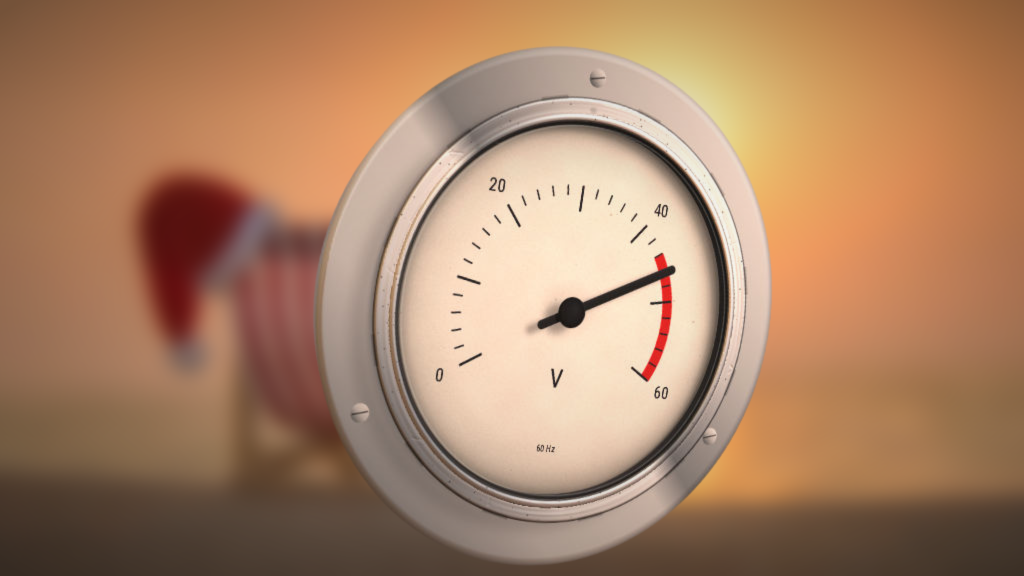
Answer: 46 V
